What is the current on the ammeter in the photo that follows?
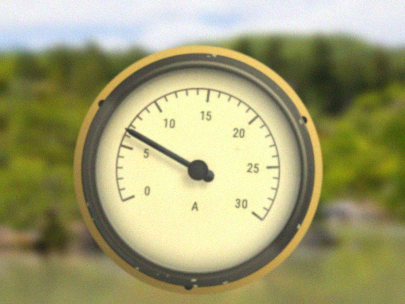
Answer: 6.5 A
